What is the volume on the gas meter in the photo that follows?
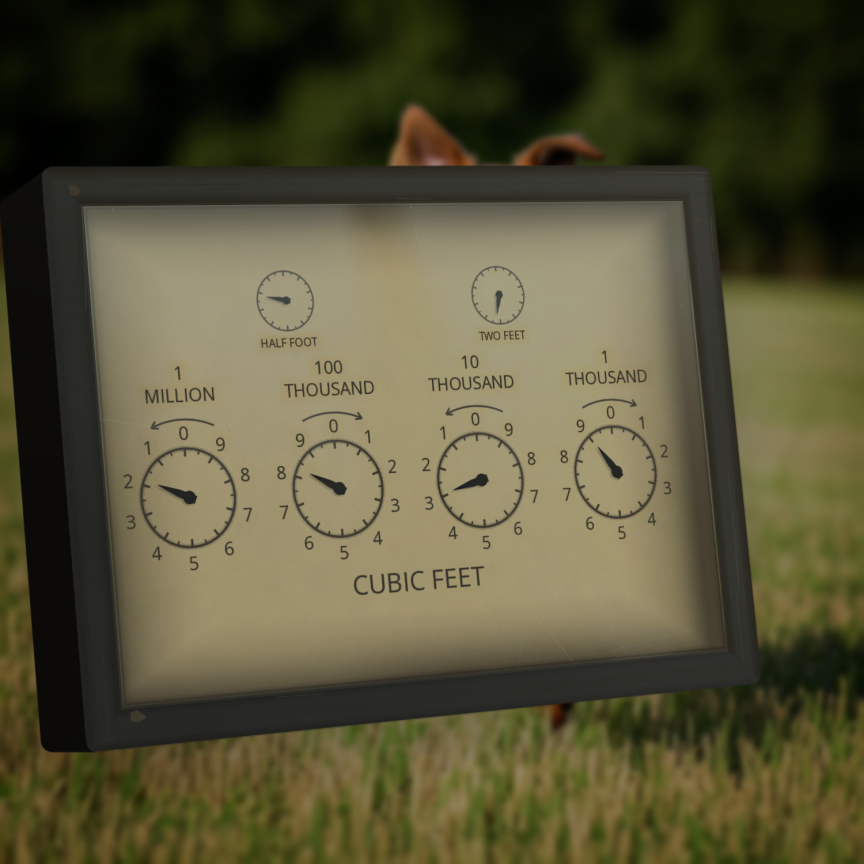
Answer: 182900 ft³
